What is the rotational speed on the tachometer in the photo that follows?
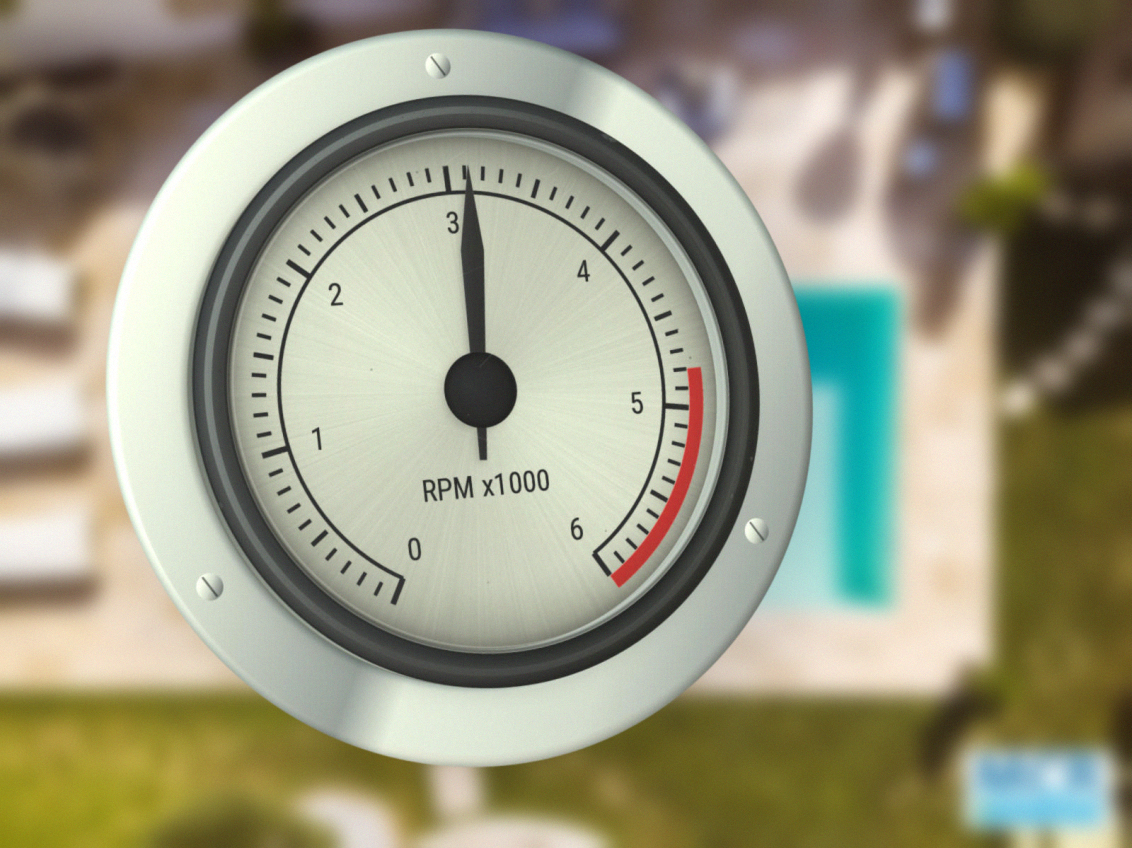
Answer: 3100 rpm
